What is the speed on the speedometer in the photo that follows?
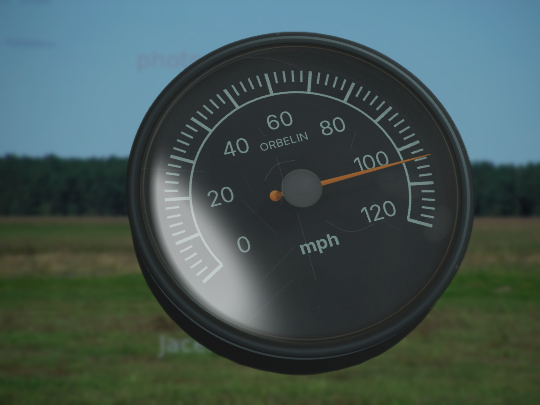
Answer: 104 mph
